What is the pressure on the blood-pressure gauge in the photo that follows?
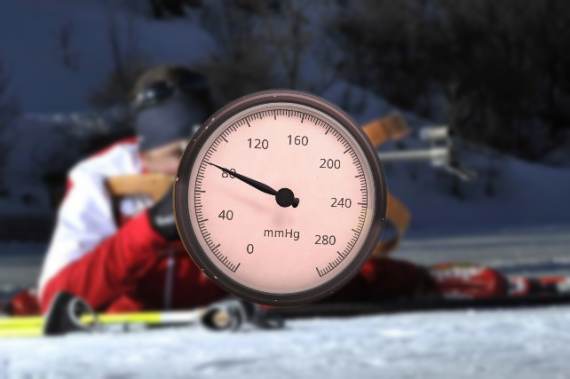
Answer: 80 mmHg
